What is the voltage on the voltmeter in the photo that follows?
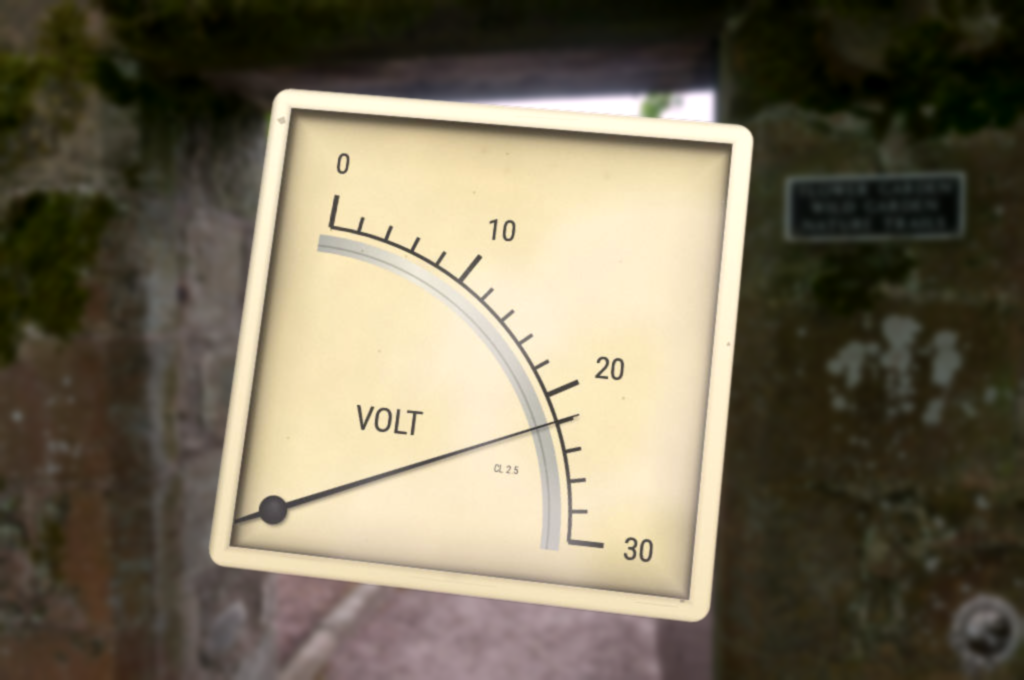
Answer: 22 V
